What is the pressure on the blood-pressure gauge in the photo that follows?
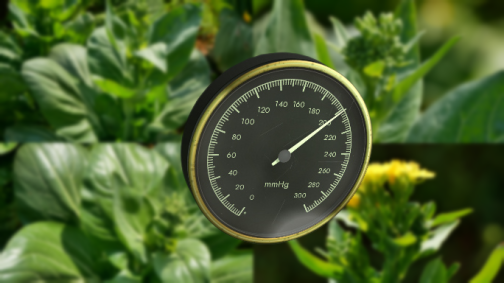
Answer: 200 mmHg
